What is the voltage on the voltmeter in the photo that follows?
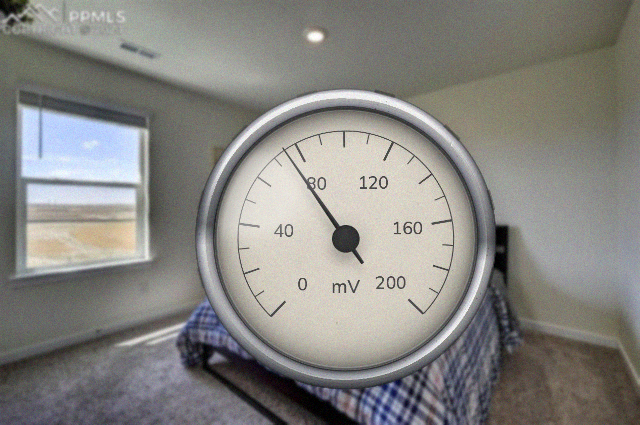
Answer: 75 mV
